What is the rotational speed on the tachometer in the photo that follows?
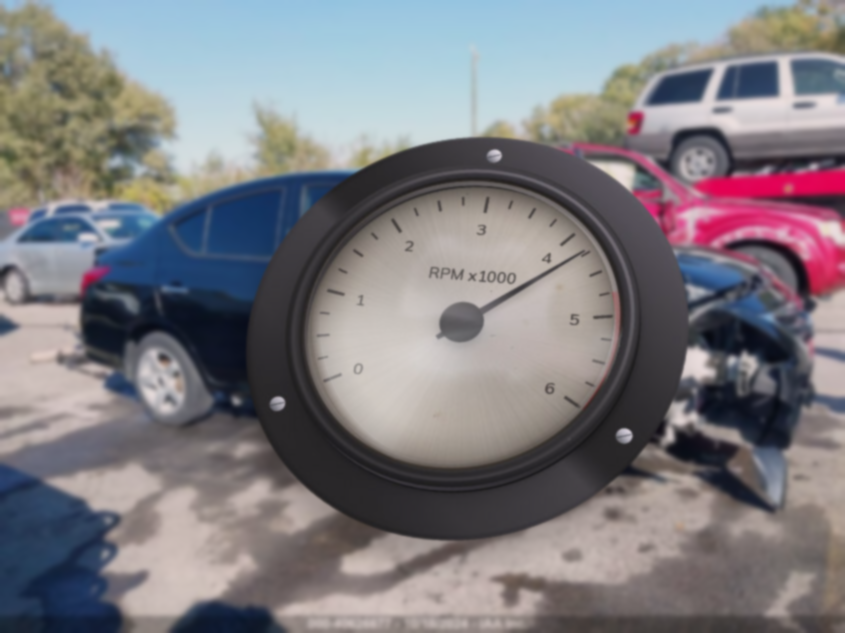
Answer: 4250 rpm
